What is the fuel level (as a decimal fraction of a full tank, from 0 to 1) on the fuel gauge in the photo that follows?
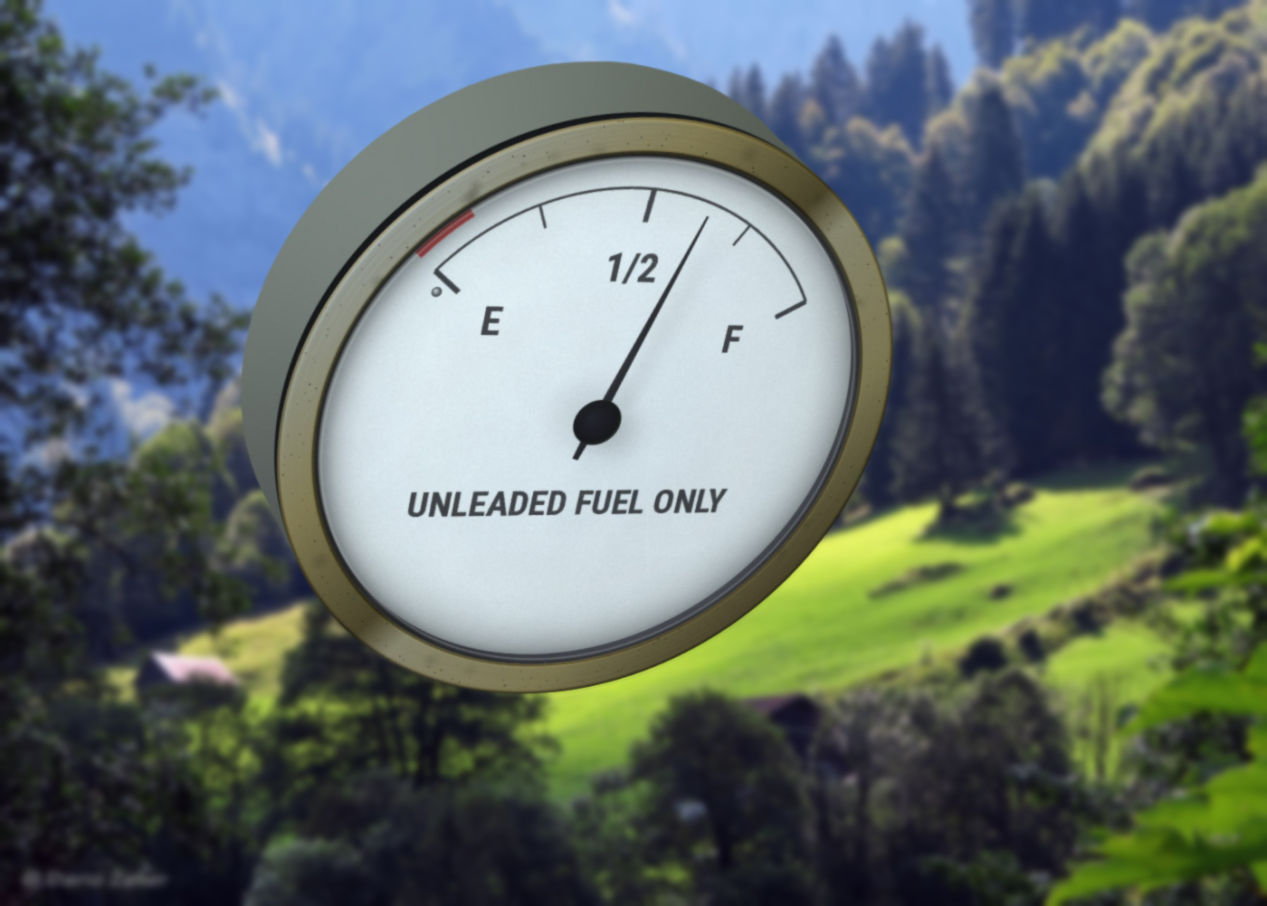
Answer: 0.625
